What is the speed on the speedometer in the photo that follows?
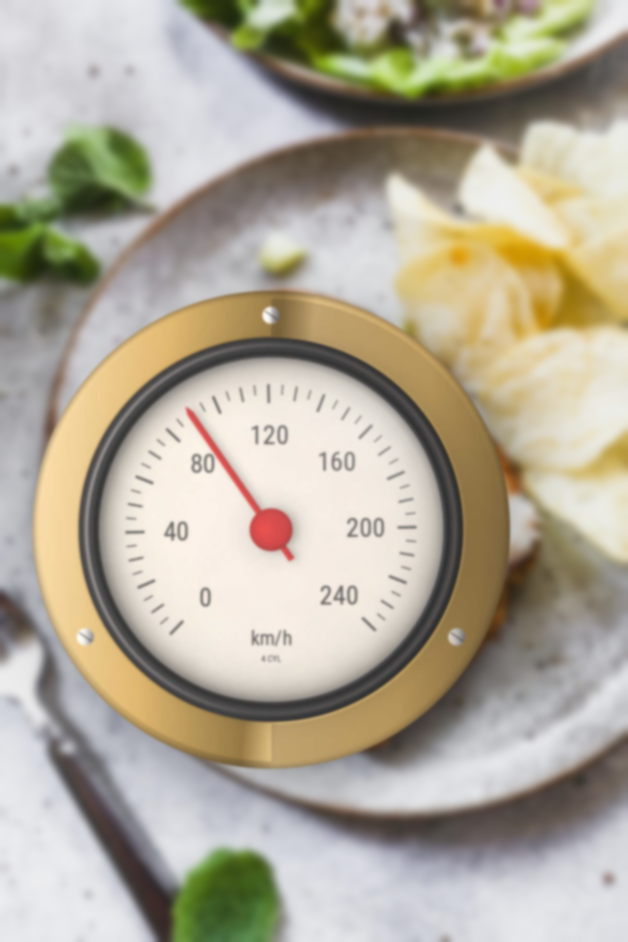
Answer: 90 km/h
